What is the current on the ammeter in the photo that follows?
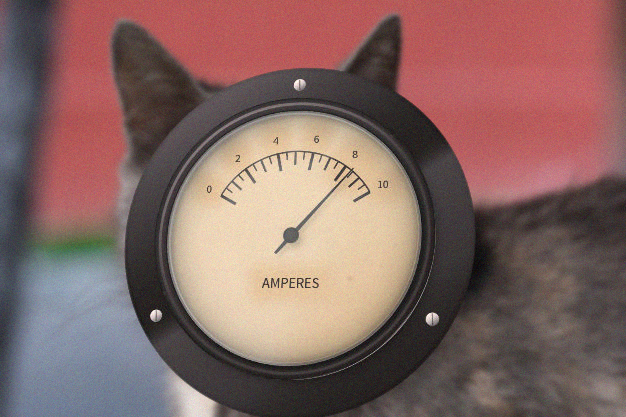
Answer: 8.5 A
